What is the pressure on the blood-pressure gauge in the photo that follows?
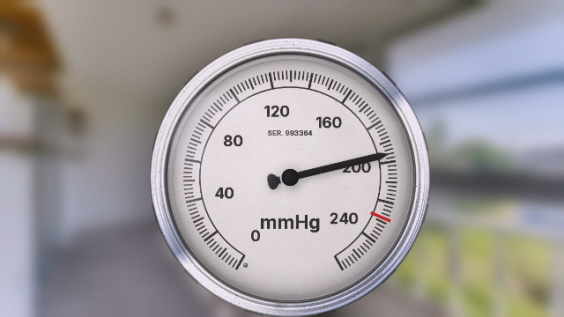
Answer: 196 mmHg
